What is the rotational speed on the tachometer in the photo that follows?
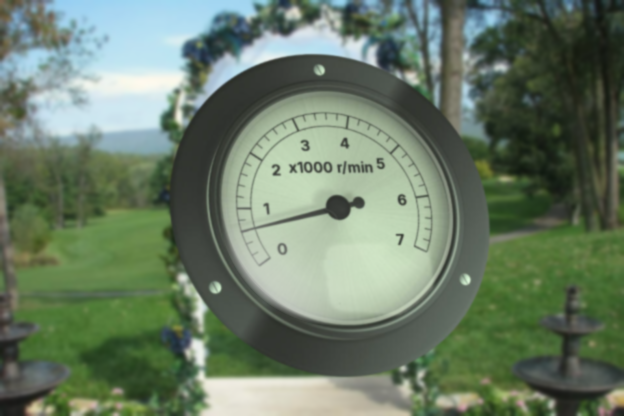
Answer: 600 rpm
